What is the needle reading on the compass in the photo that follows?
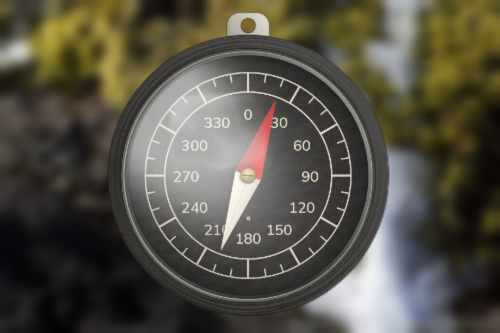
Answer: 20 °
